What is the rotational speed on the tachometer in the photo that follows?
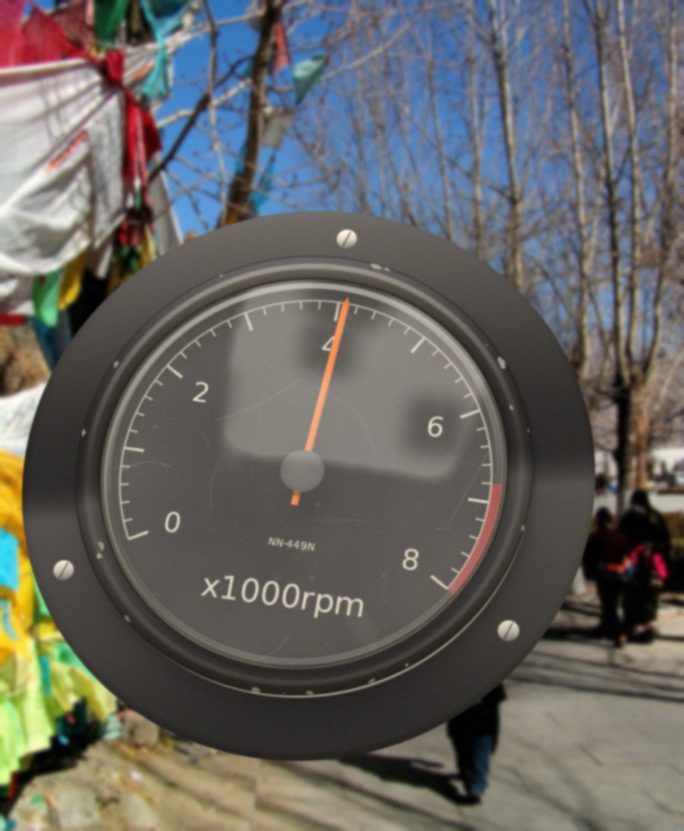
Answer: 4100 rpm
